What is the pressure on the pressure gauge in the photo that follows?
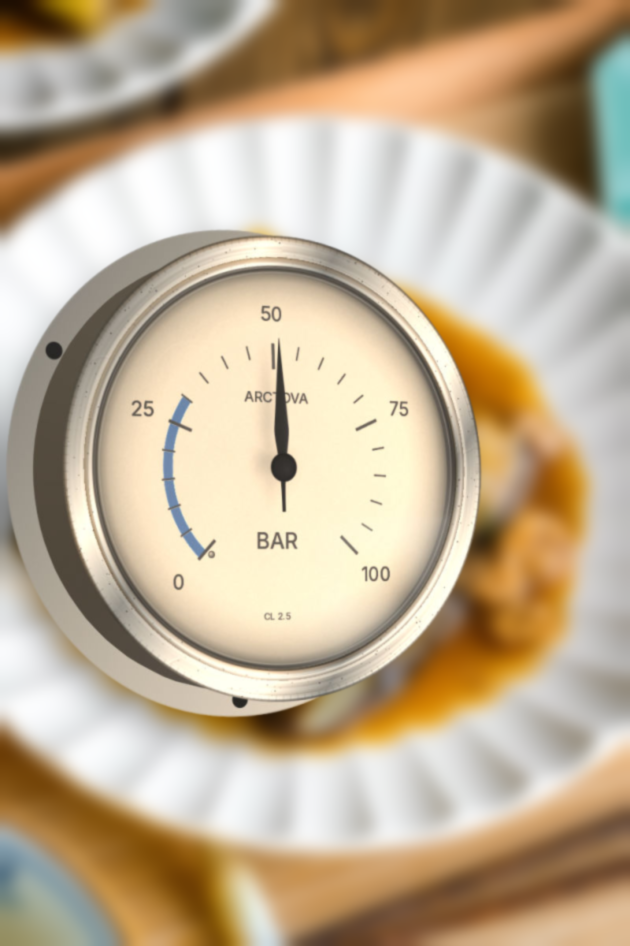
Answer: 50 bar
